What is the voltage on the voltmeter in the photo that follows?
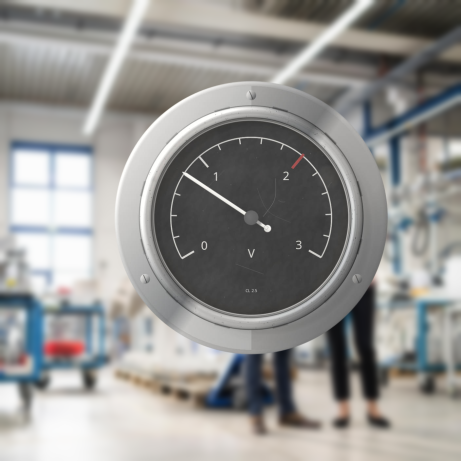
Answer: 0.8 V
